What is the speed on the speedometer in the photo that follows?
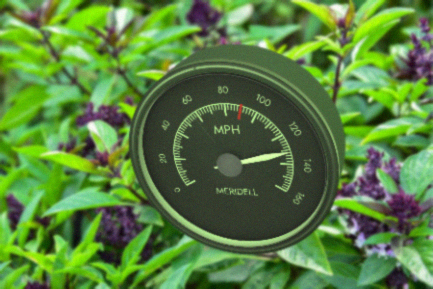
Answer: 130 mph
